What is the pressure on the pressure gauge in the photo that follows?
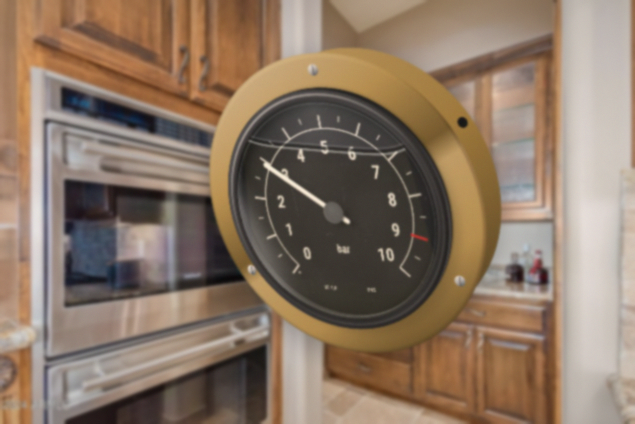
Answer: 3 bar
